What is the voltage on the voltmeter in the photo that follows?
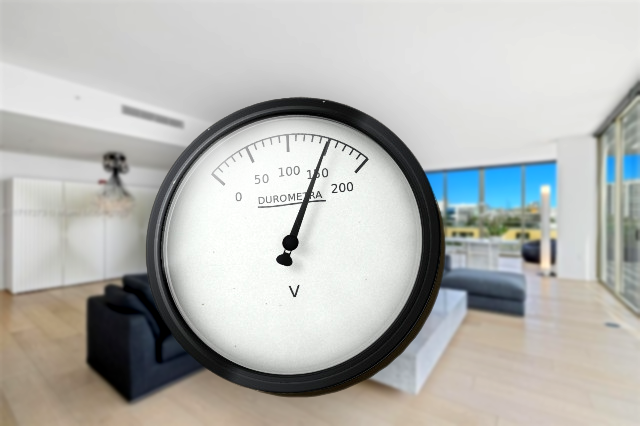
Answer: 150 V
